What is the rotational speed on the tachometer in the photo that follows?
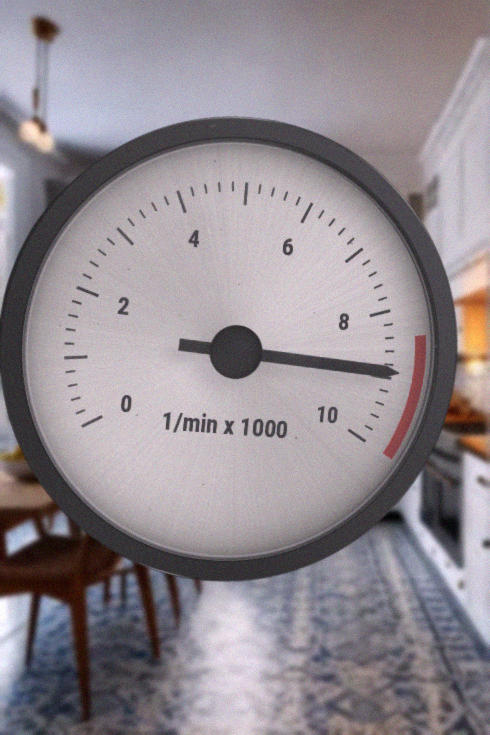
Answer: 8900 rpm
